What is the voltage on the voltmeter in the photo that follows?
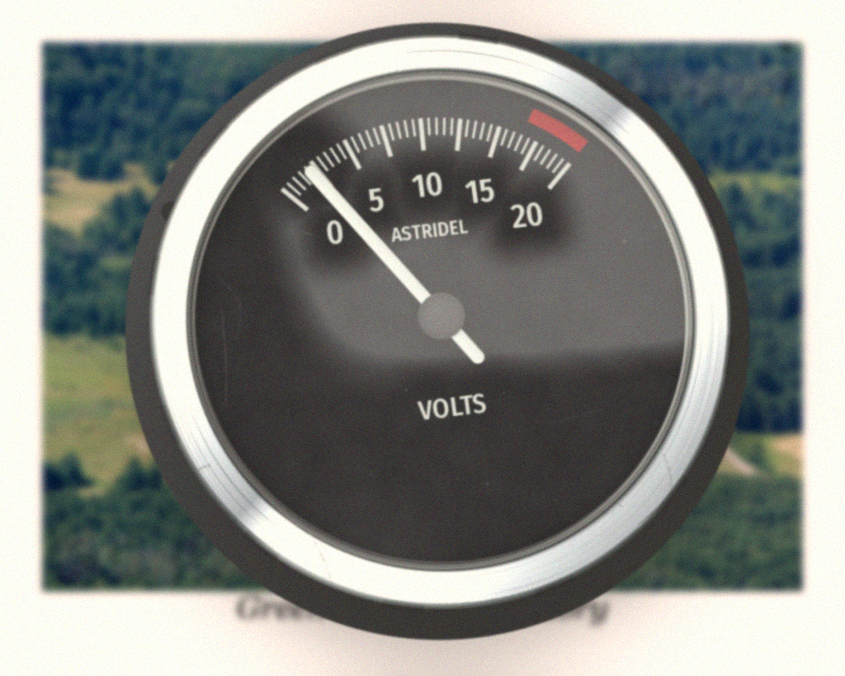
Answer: 2 V
